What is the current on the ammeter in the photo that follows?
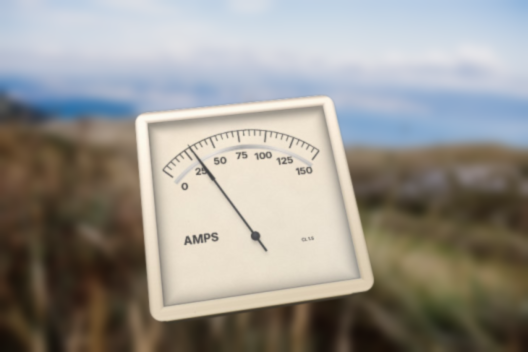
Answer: 30 A
